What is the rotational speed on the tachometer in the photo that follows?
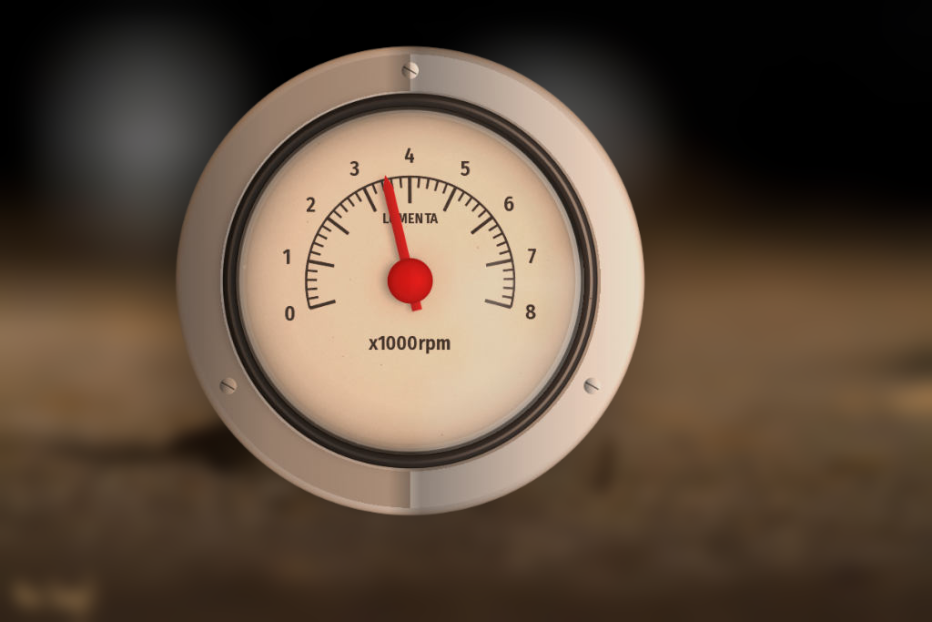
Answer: 3500 rpm
